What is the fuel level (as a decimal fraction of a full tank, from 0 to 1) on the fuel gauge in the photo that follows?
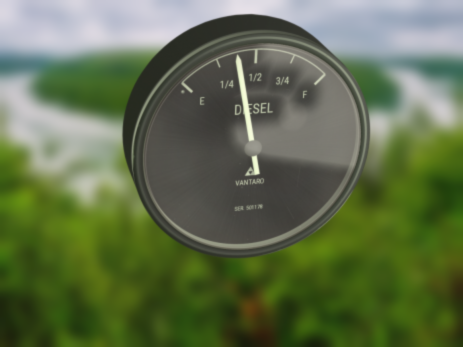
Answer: 0.375
